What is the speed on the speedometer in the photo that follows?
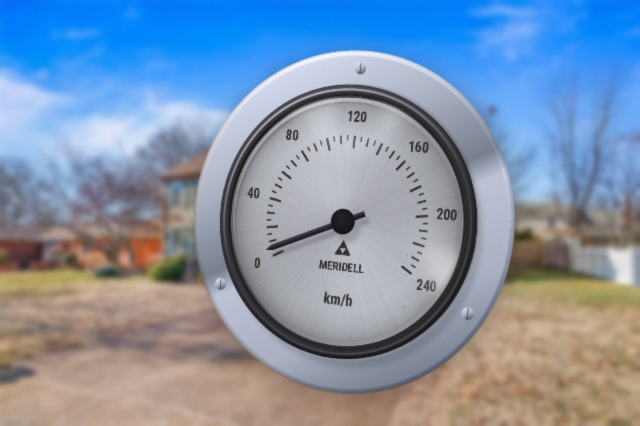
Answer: 5 km/h
